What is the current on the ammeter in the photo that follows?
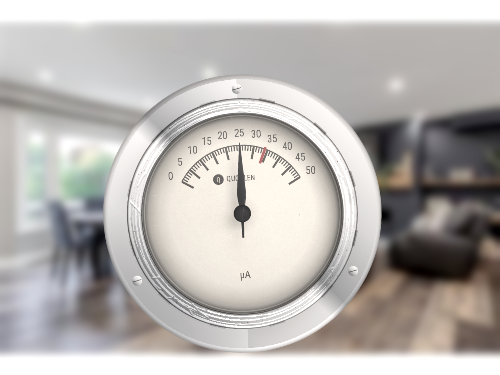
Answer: 25 µA
